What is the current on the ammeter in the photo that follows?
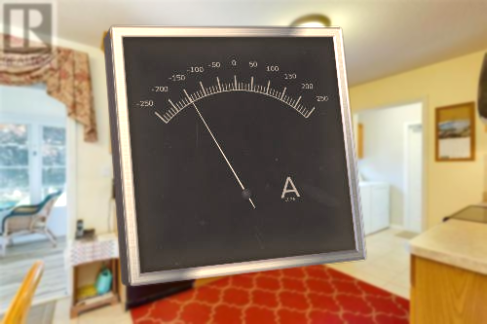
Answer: -150 A
